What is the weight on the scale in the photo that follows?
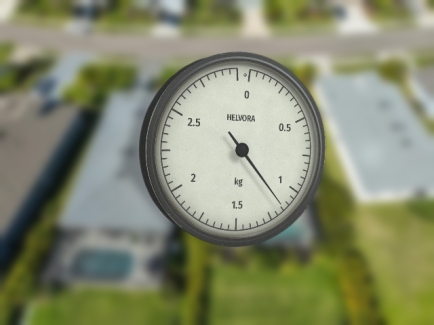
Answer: 1.15 kg
